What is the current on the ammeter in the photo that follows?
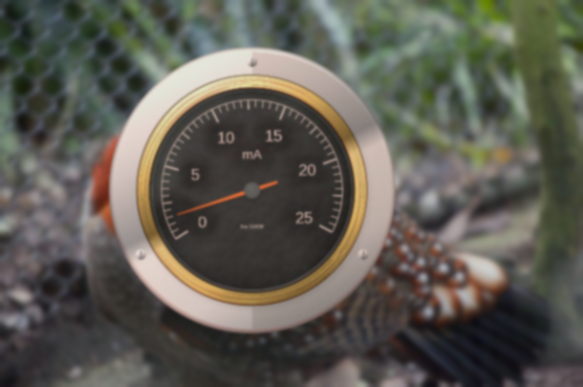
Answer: 1.5 mA
